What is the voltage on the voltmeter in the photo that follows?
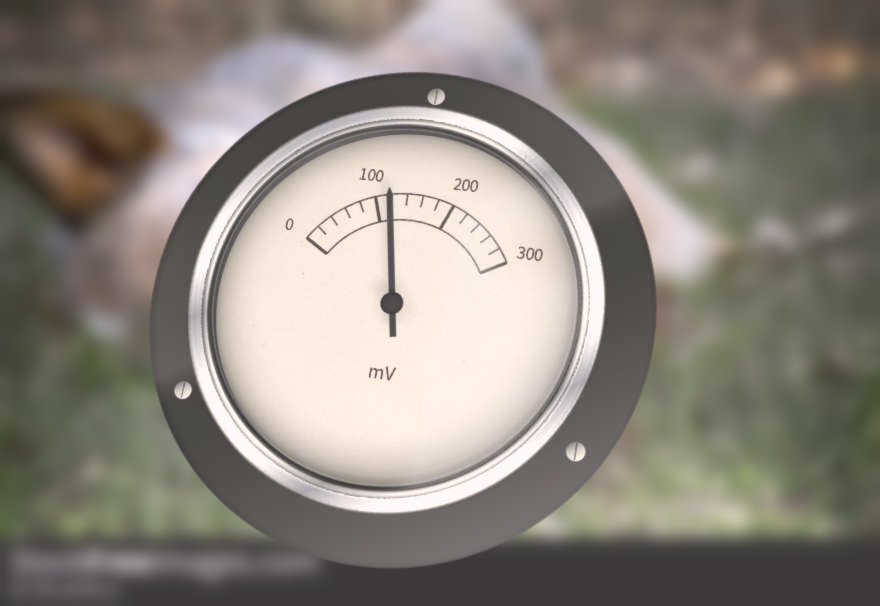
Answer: 120 mV
